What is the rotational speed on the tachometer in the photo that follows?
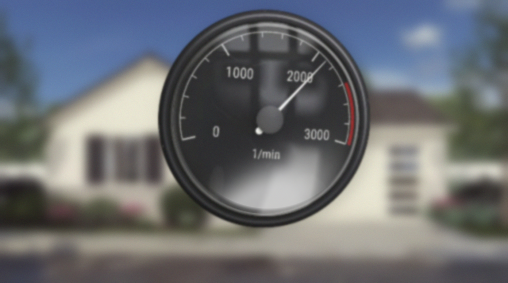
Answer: 2100 rpm
